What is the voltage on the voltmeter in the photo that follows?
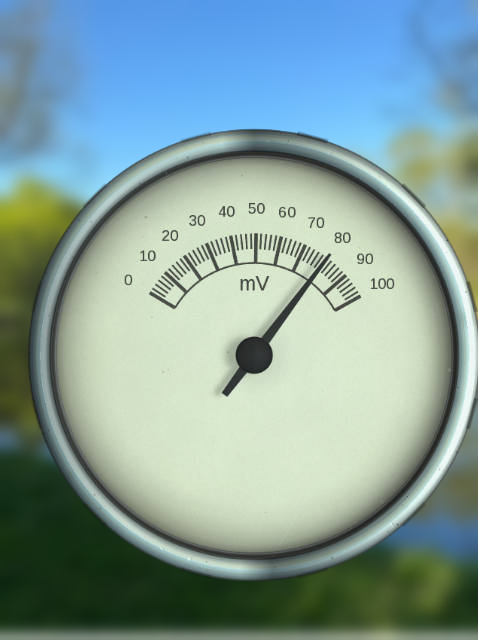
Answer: 80 mV
